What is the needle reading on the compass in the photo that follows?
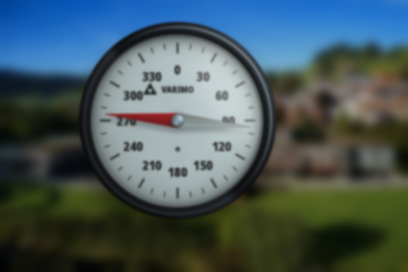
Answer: 275 °
